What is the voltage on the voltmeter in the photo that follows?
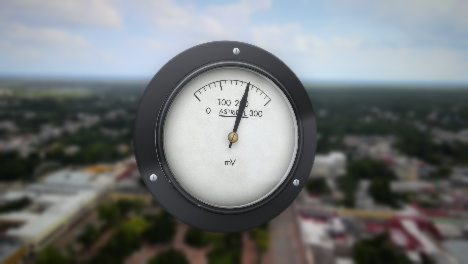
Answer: 200 mV
